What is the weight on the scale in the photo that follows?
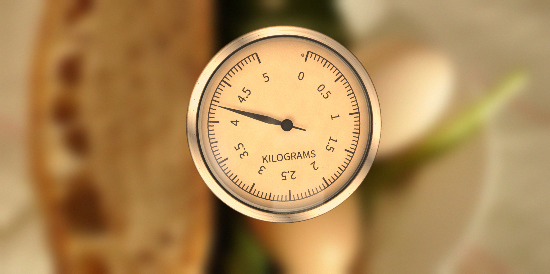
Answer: 4.2 kg
